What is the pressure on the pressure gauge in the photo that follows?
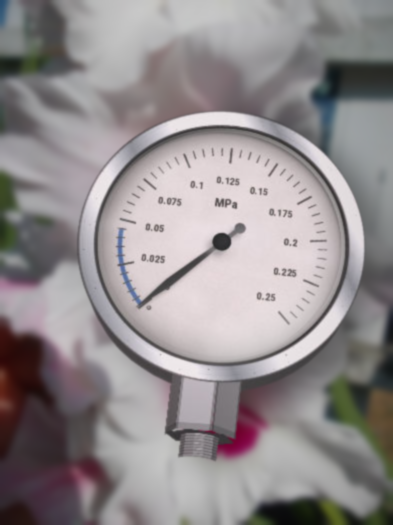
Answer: 0 MPa
